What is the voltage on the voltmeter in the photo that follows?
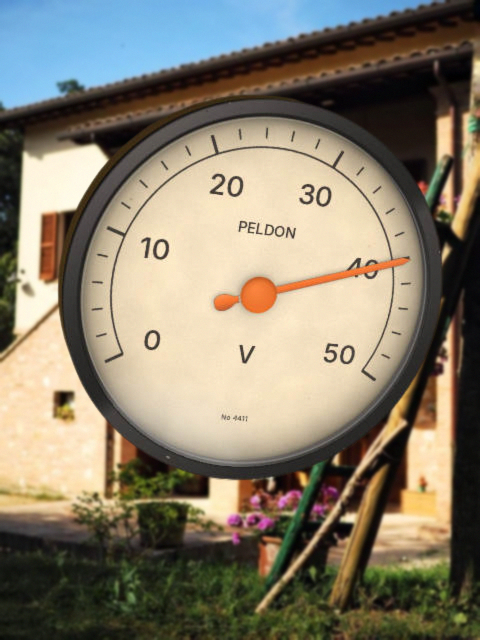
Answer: 40 V
